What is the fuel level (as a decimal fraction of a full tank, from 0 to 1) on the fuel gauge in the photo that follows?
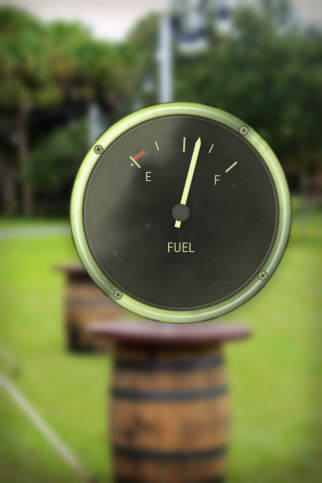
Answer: 0.625
